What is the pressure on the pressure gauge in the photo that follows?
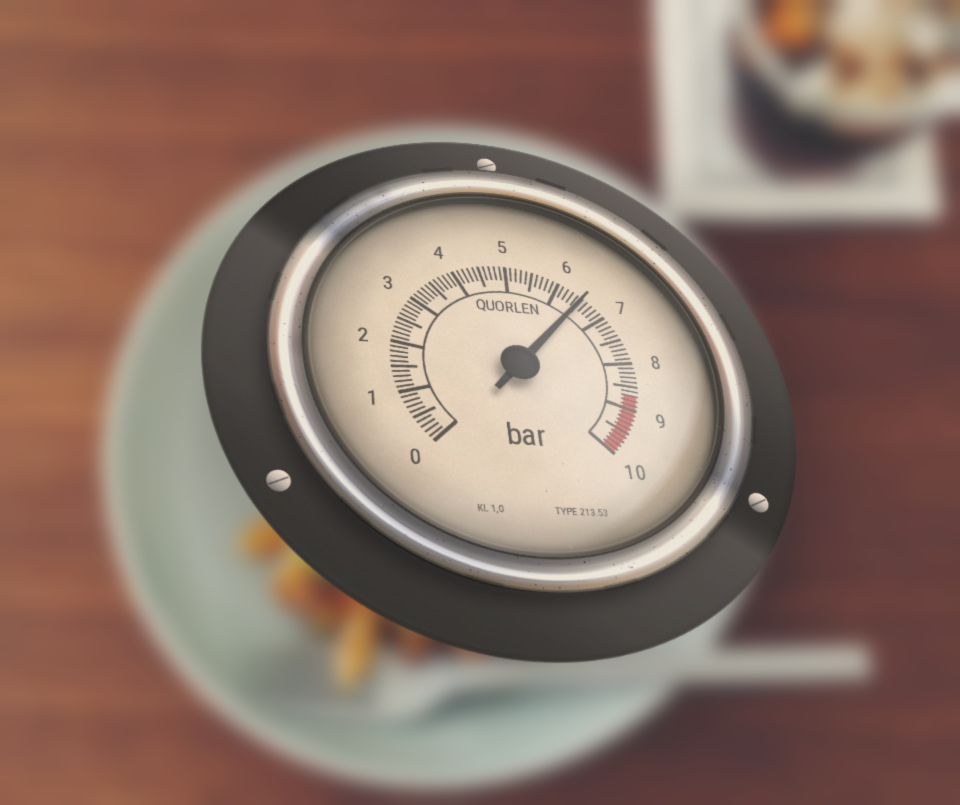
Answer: 6.5 bar
